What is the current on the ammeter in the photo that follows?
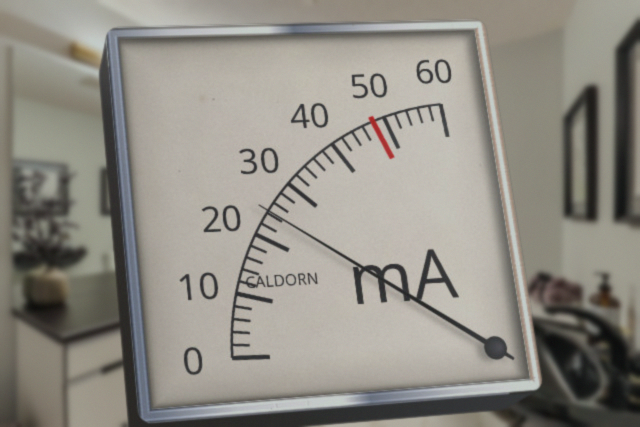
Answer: 24 mA
